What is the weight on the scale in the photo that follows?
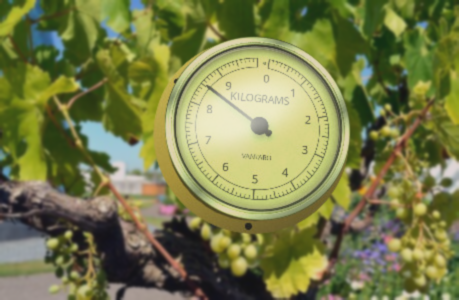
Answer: 8.5 kg
